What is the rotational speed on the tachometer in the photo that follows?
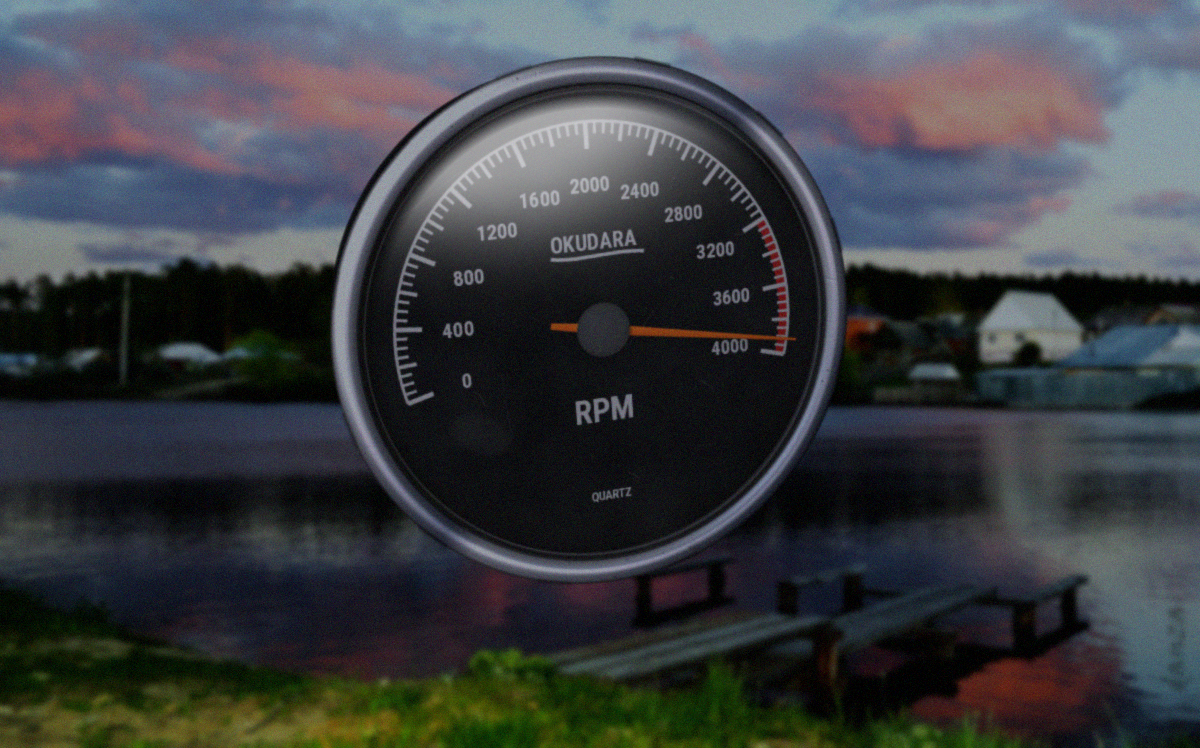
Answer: 3900 rpm
